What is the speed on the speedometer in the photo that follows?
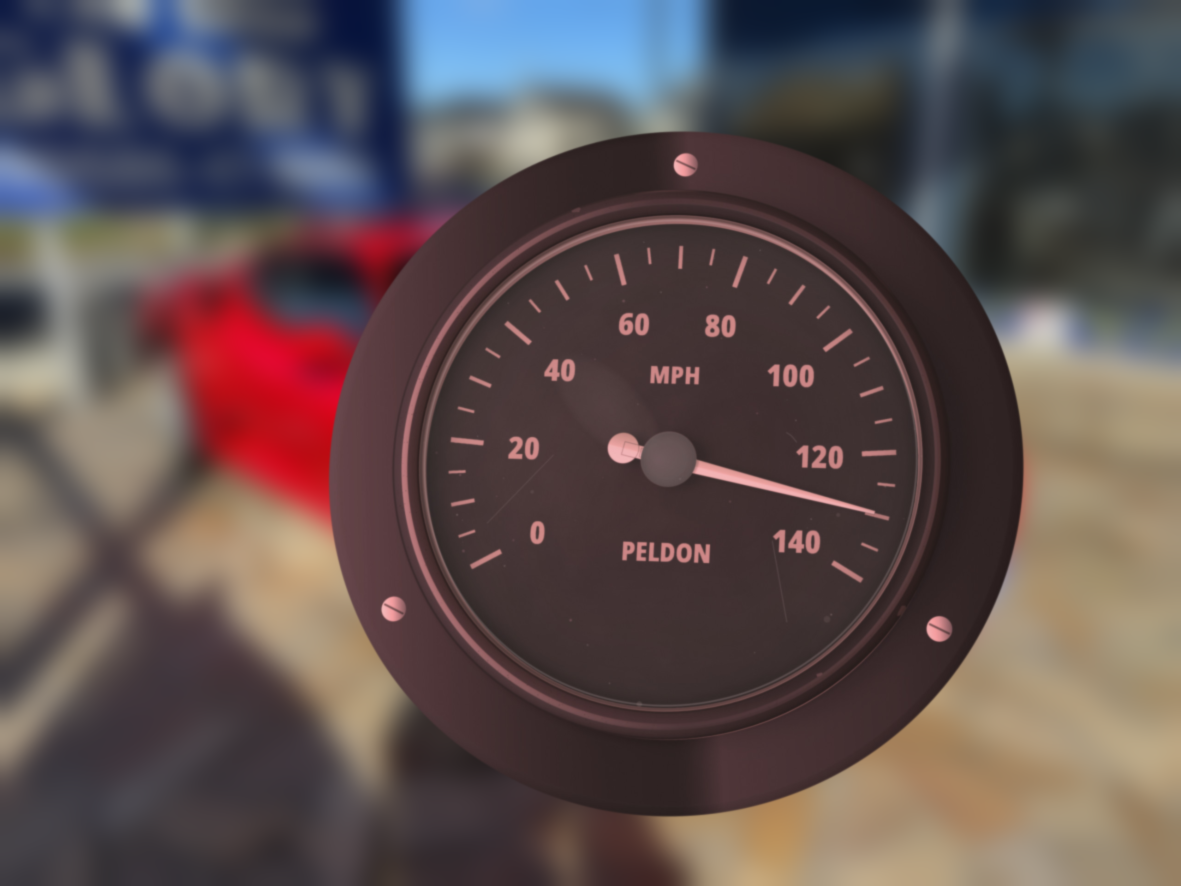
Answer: 130 mph
